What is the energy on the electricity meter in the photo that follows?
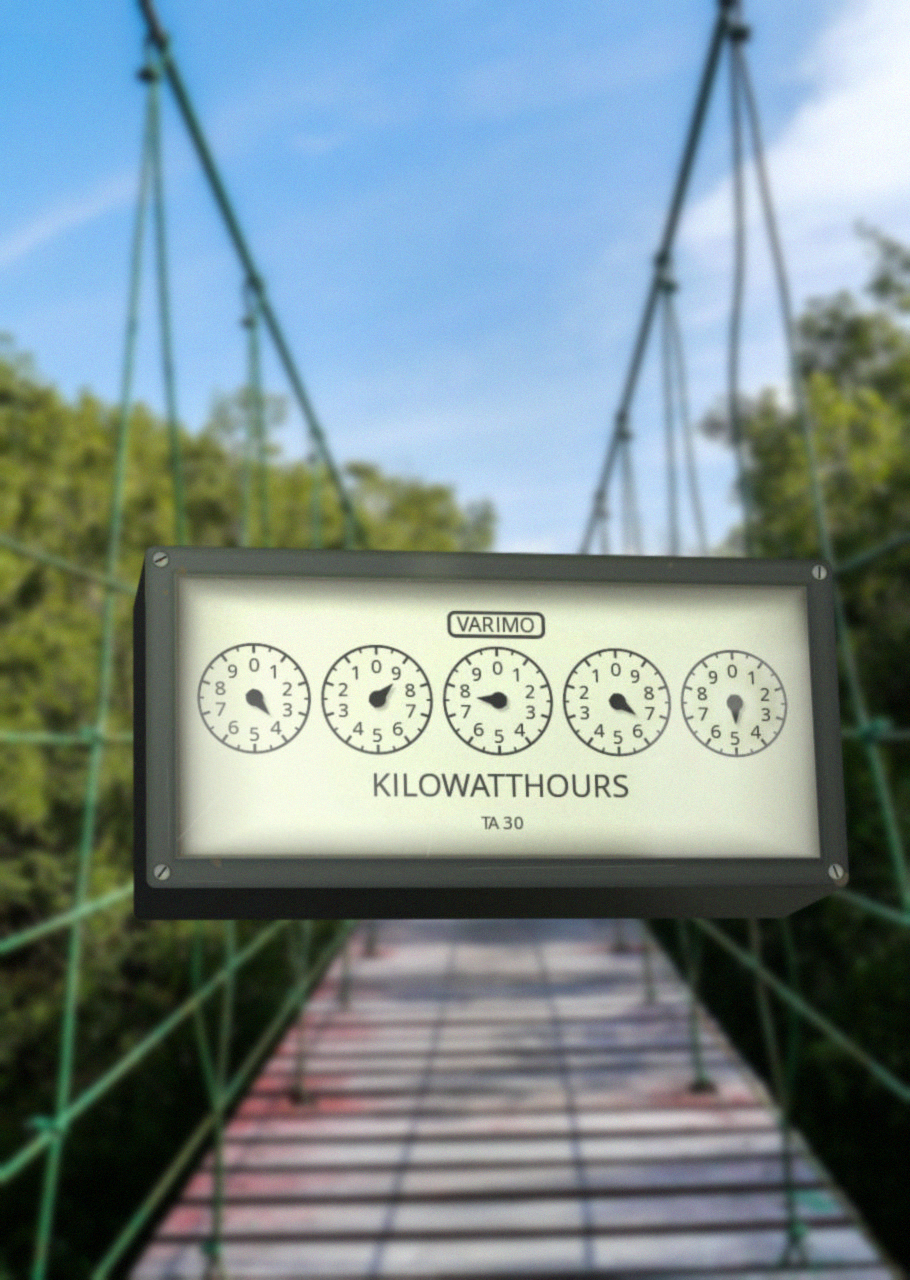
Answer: 38765 kWh
